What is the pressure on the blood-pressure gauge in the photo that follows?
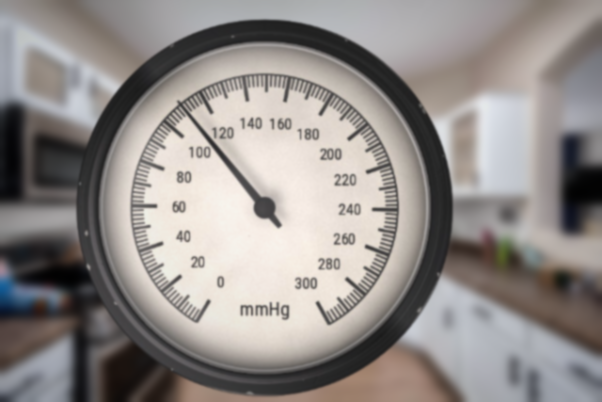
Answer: 110 mmHg
